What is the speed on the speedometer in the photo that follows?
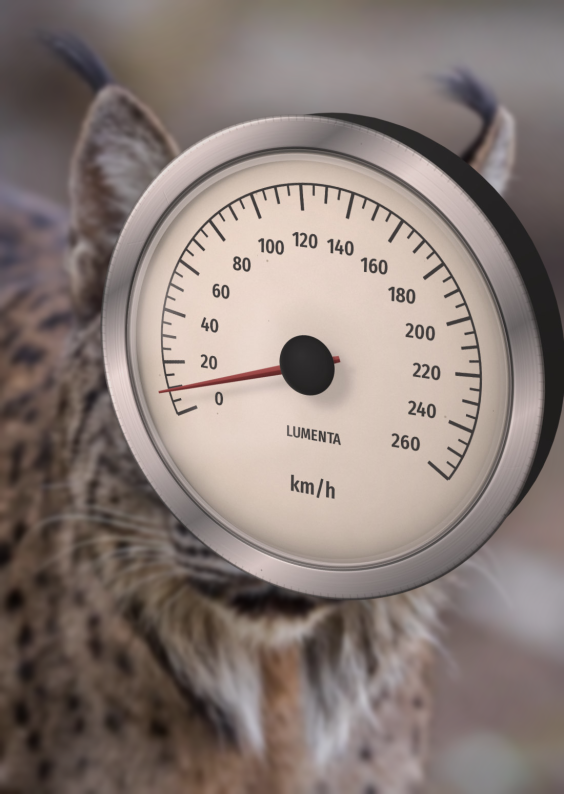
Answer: 10 km/h
